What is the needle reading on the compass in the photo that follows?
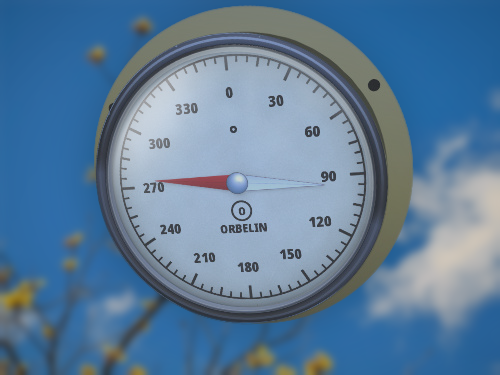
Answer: 275 °
